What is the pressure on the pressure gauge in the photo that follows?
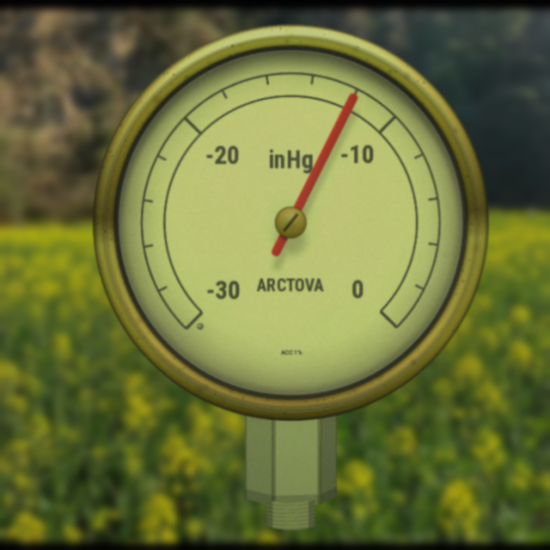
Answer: -12 inHg
